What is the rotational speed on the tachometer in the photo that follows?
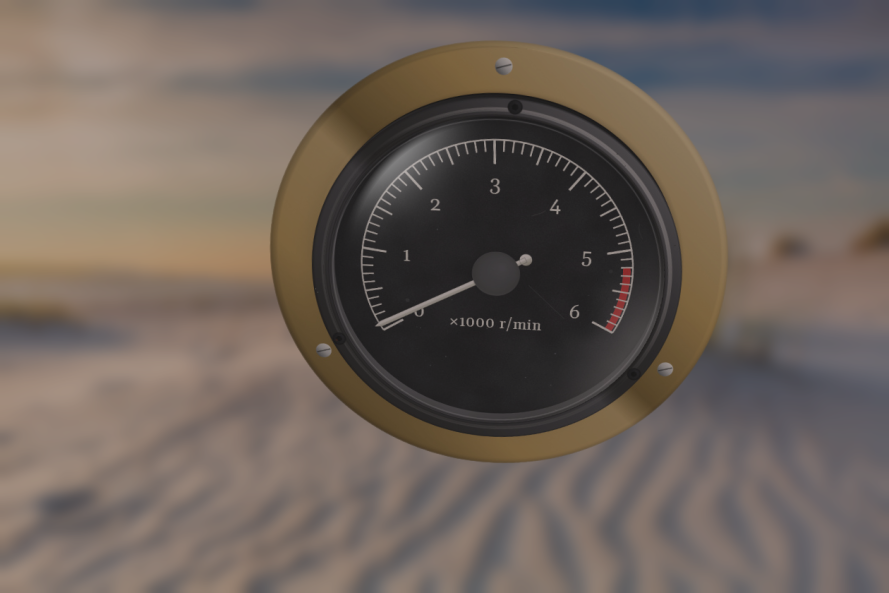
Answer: 100 rpm
